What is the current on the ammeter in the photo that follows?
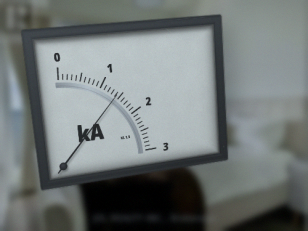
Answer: 1.4 kA
